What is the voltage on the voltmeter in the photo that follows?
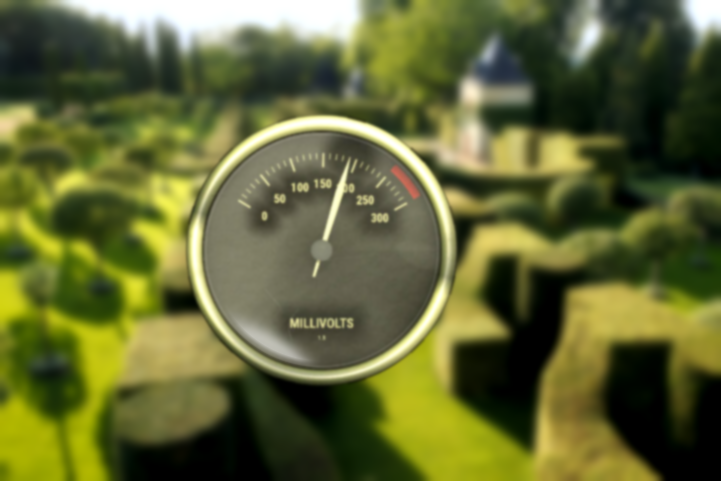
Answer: 190 mV
